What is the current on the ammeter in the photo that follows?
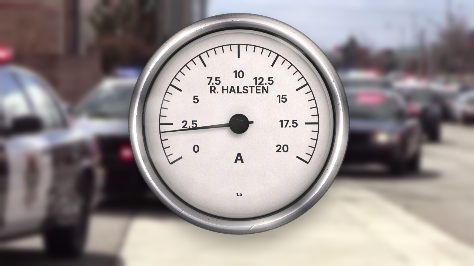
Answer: 2 A
